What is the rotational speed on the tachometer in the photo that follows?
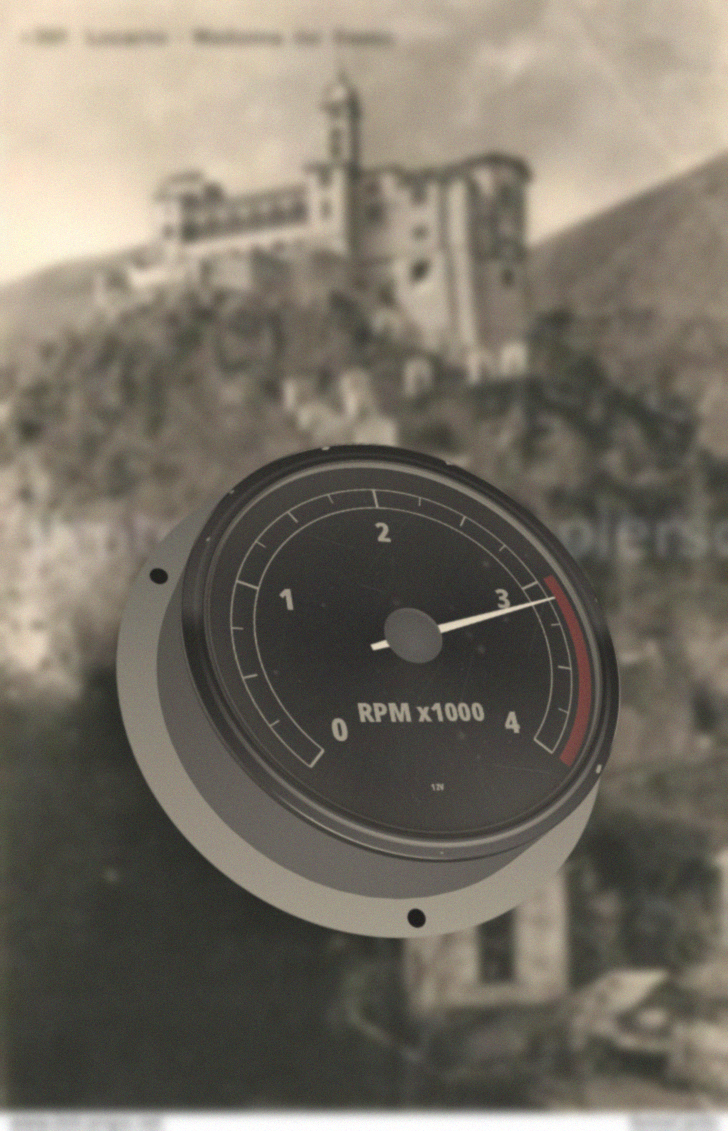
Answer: 3125 rpm
